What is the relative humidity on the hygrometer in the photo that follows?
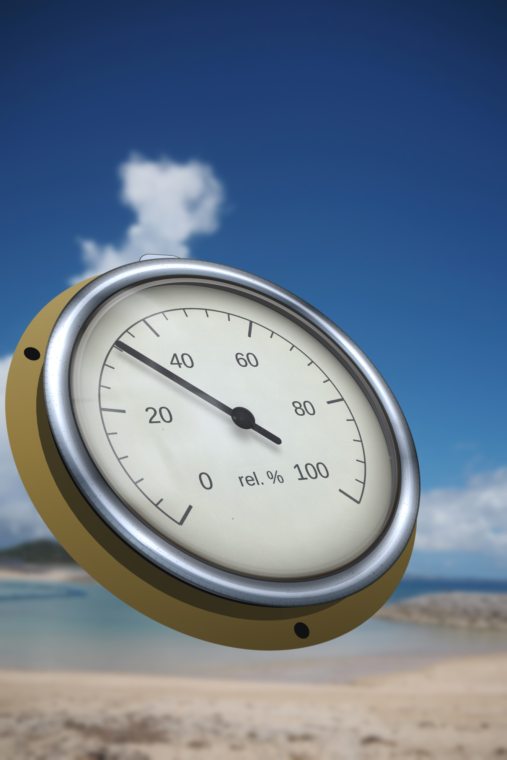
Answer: 32 %
